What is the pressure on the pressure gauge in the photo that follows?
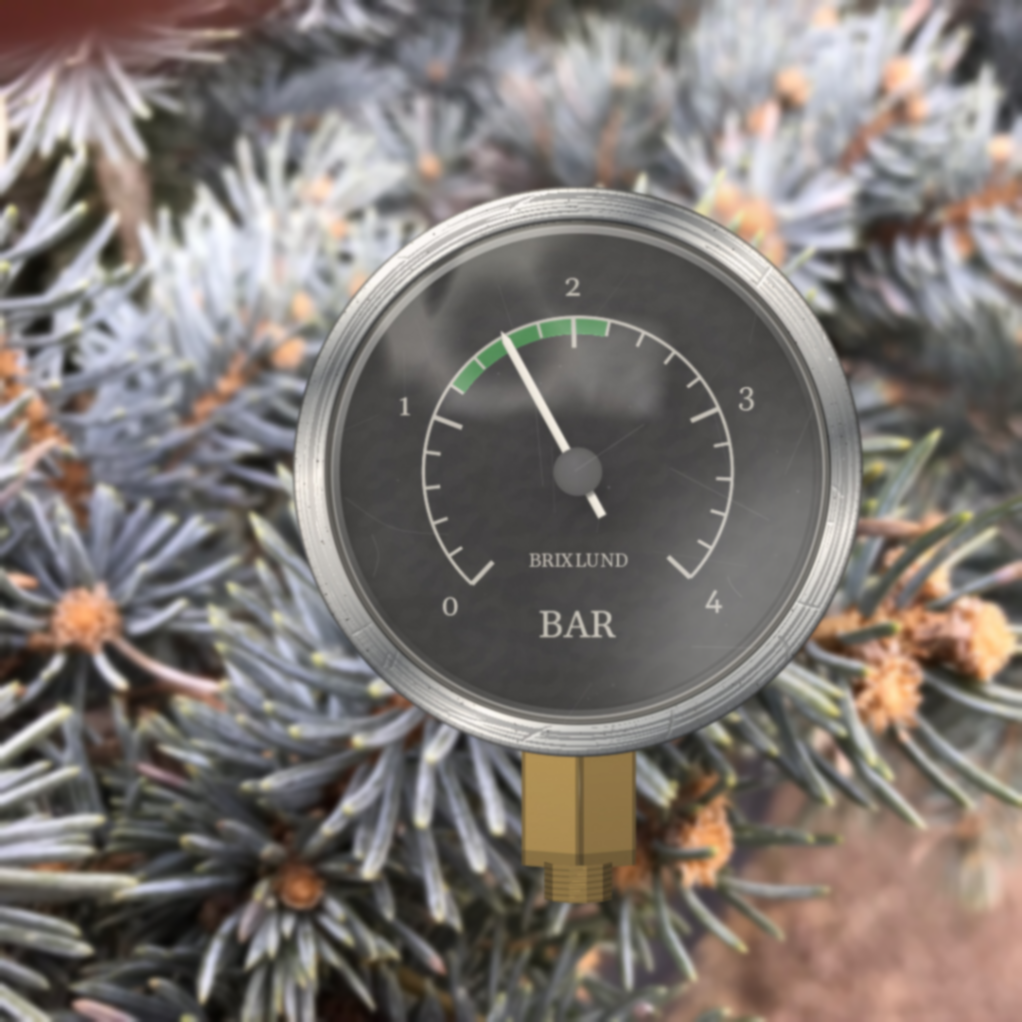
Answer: 1.6 bar
